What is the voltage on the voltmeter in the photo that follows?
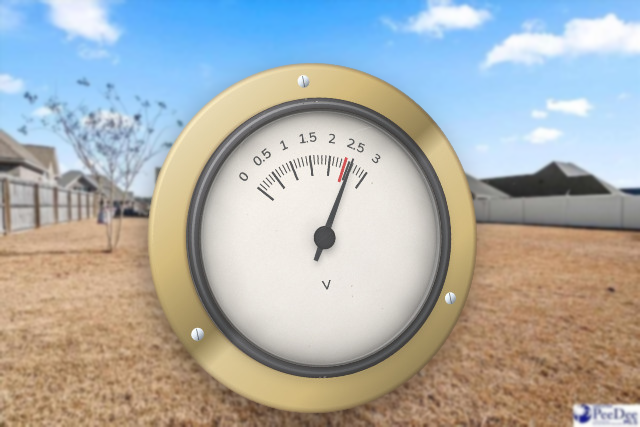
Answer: 2.5 V
